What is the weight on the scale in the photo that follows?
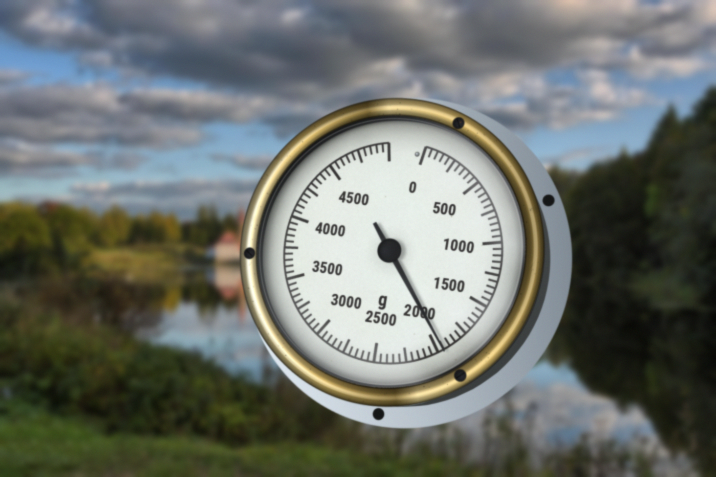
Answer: 1950 g
